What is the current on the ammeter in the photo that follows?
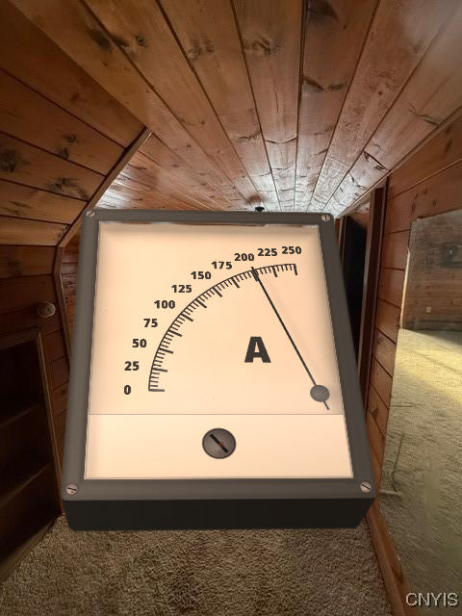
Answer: 200 A
